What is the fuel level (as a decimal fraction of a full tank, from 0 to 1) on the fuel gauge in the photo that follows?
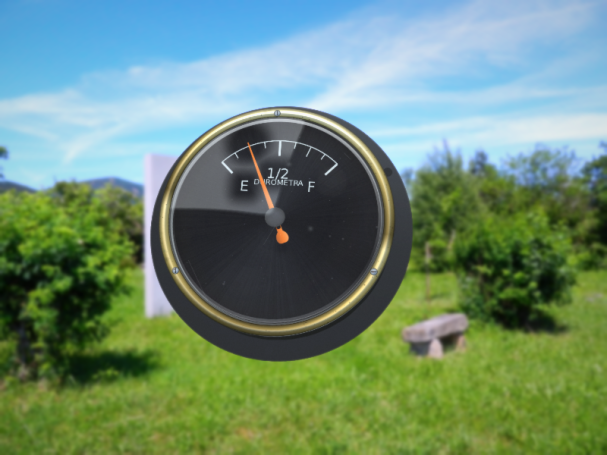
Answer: 0.25
